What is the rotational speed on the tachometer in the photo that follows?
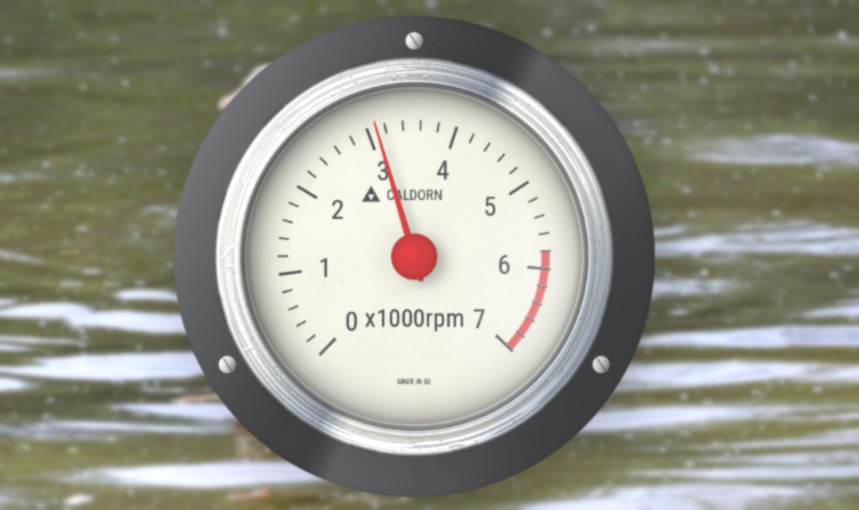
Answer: 3100 rpm
